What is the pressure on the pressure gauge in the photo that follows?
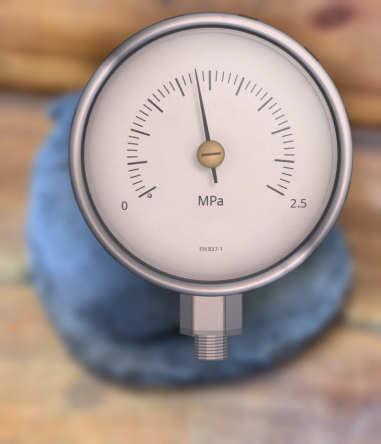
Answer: 1.15 MPa
